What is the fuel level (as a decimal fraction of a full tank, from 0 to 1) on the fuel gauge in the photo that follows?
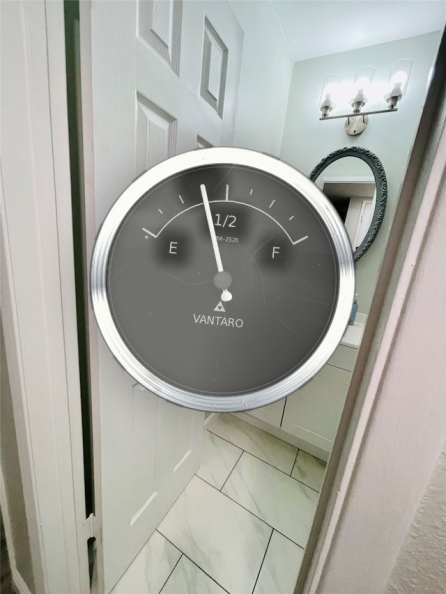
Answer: 0.375
